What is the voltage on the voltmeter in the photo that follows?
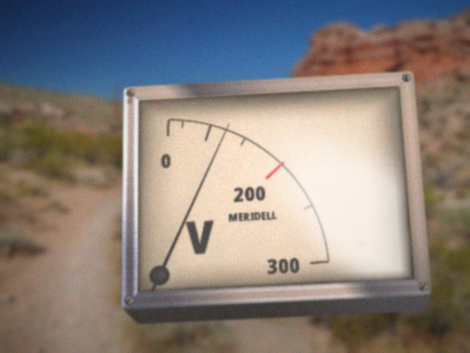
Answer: 125 V
